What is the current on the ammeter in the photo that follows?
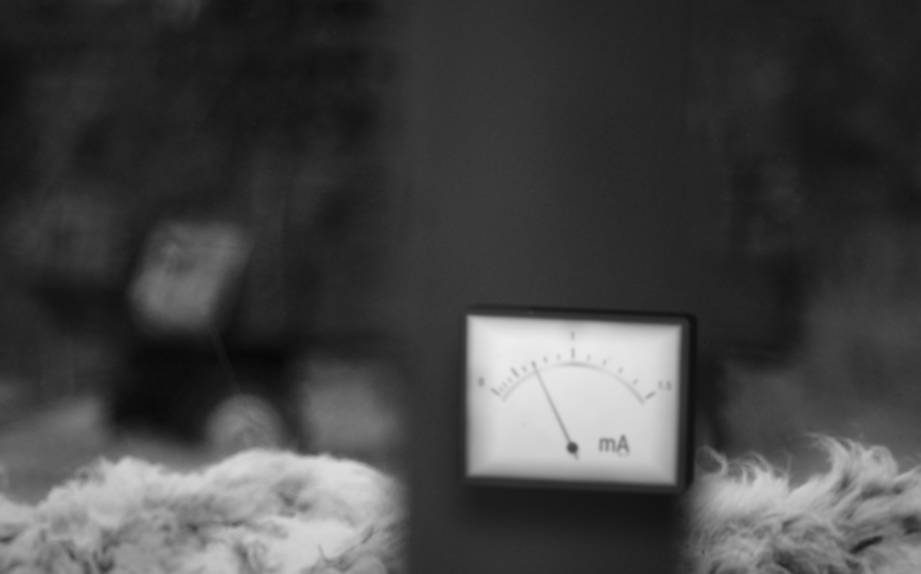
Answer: 0.7 mA
